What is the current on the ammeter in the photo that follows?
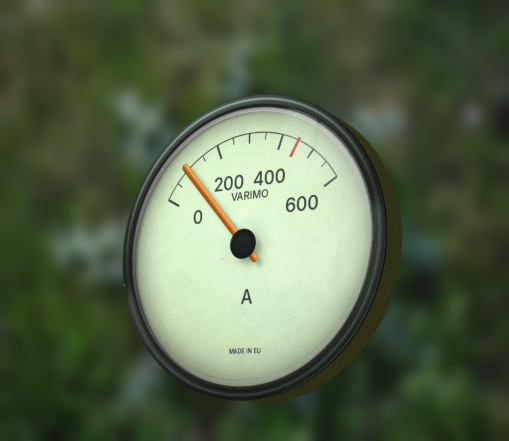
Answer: 100 A
